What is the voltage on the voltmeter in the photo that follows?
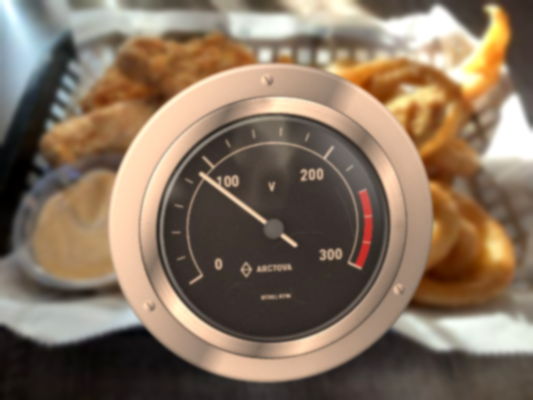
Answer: 90 V
